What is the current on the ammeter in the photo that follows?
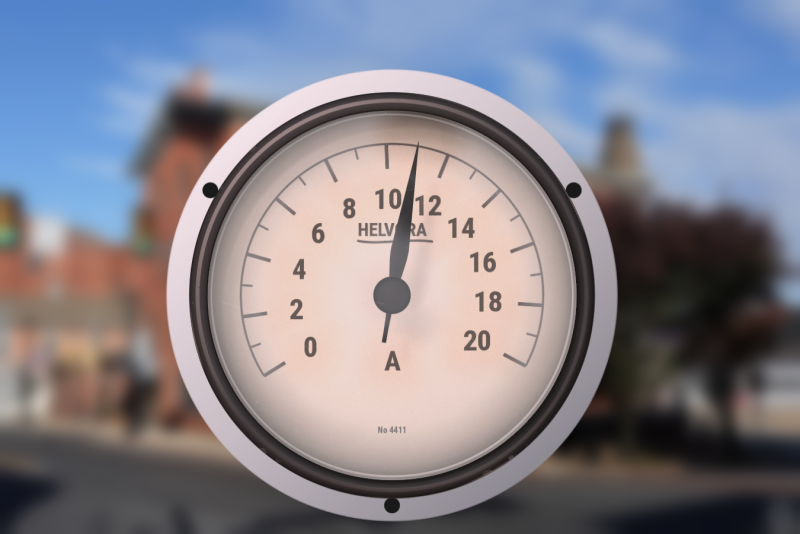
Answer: 11 A
